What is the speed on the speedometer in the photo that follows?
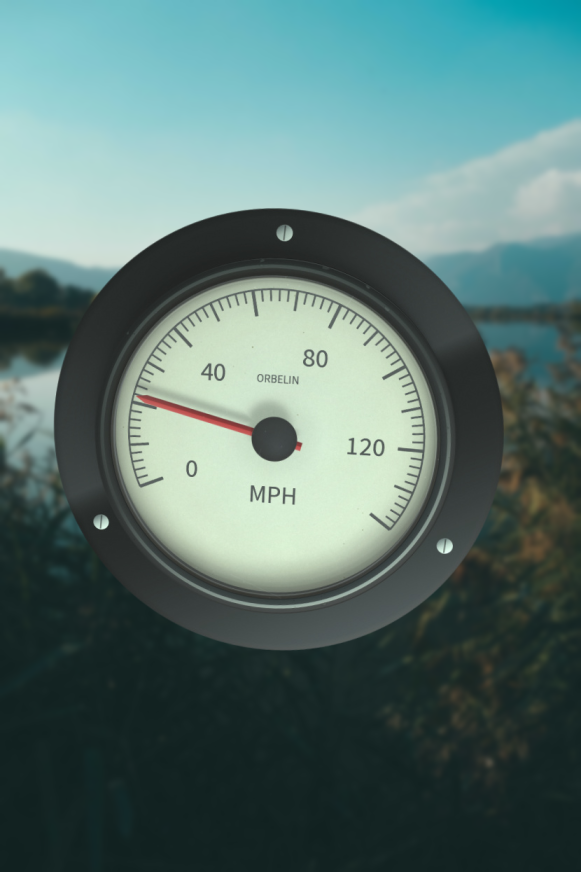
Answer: 22 mph
